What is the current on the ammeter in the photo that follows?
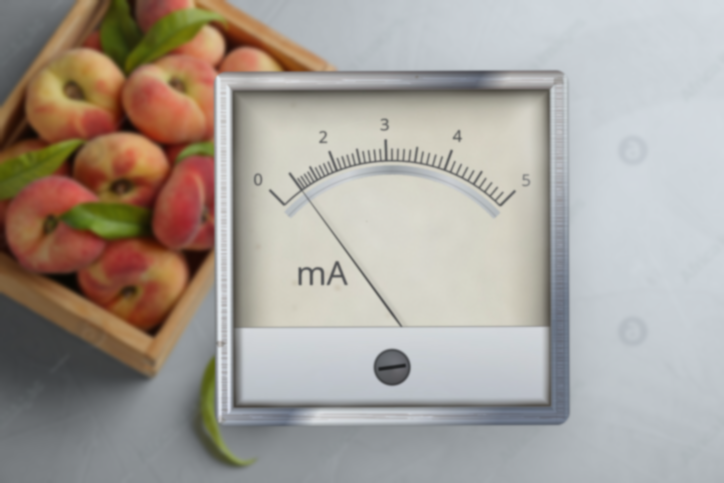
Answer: 1 mA
